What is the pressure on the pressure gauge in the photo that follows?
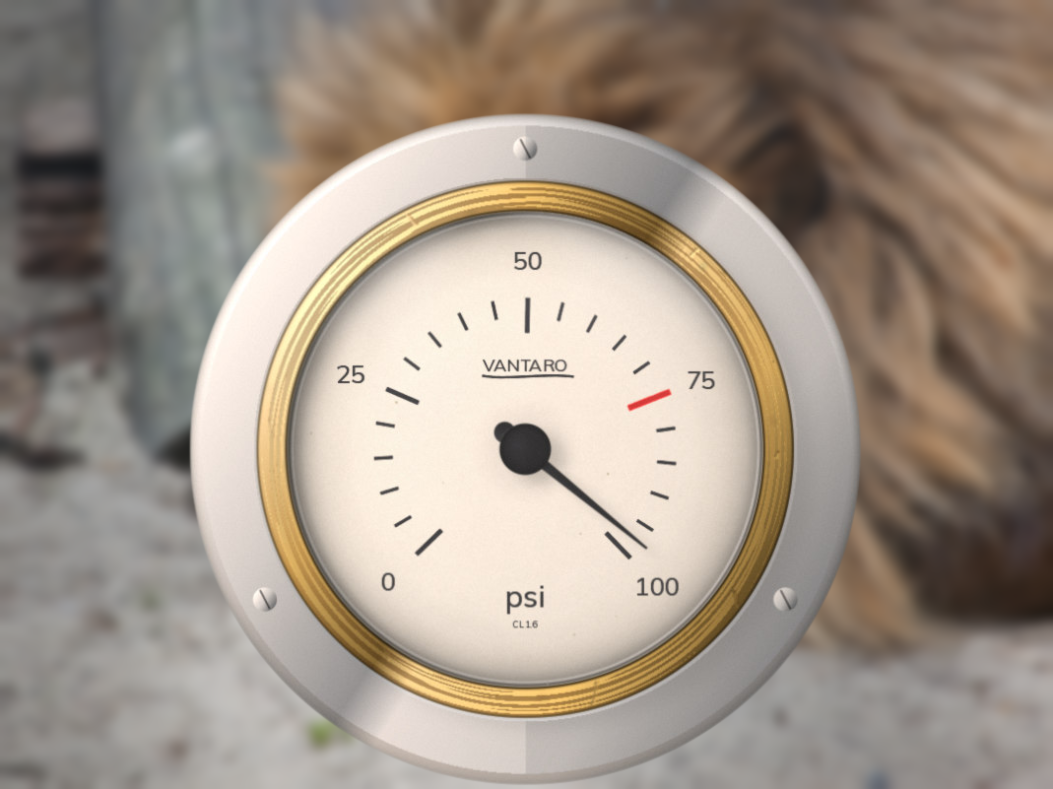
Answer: 97.5 psi
